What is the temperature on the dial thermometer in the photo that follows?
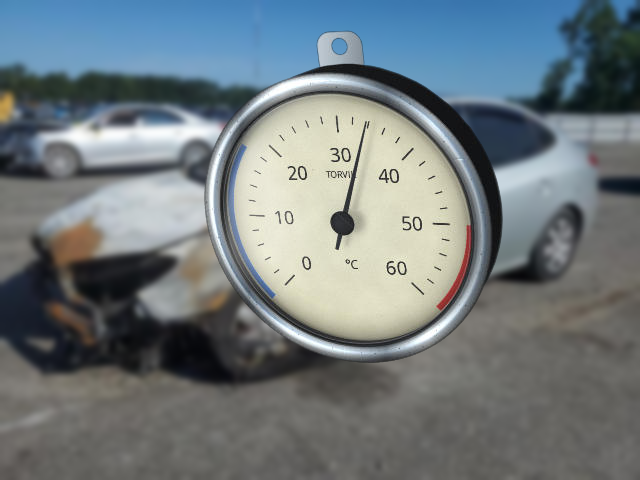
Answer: 34 °C
